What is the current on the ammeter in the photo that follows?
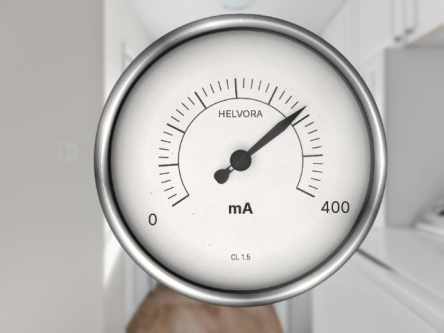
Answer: 290 mA
